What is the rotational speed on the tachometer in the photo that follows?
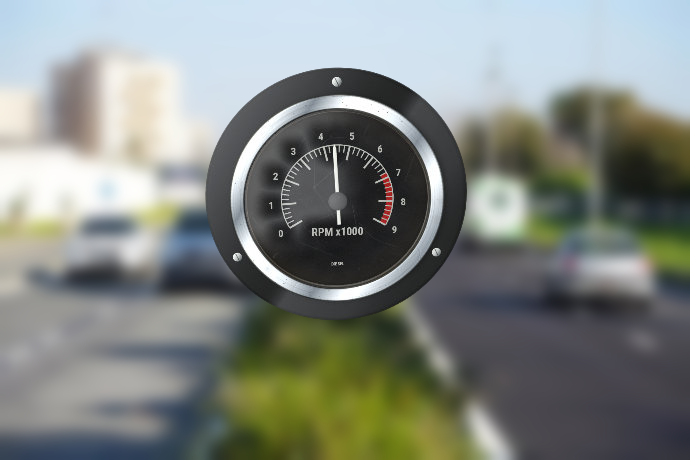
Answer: 4400 rpm
